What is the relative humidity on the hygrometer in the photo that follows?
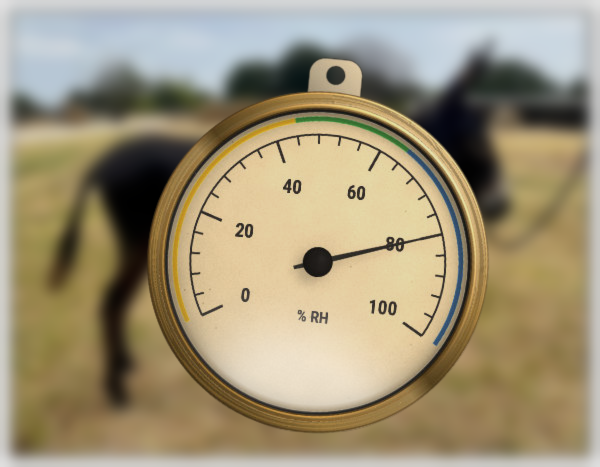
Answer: 80 %
